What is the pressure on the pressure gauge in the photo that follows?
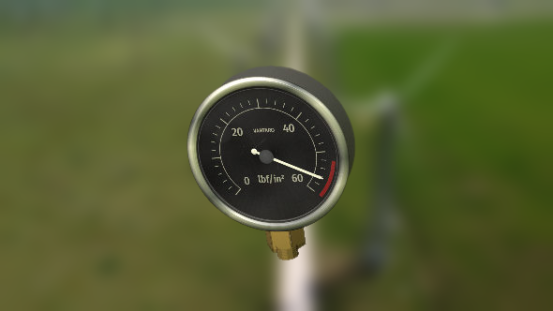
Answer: 56 psi
